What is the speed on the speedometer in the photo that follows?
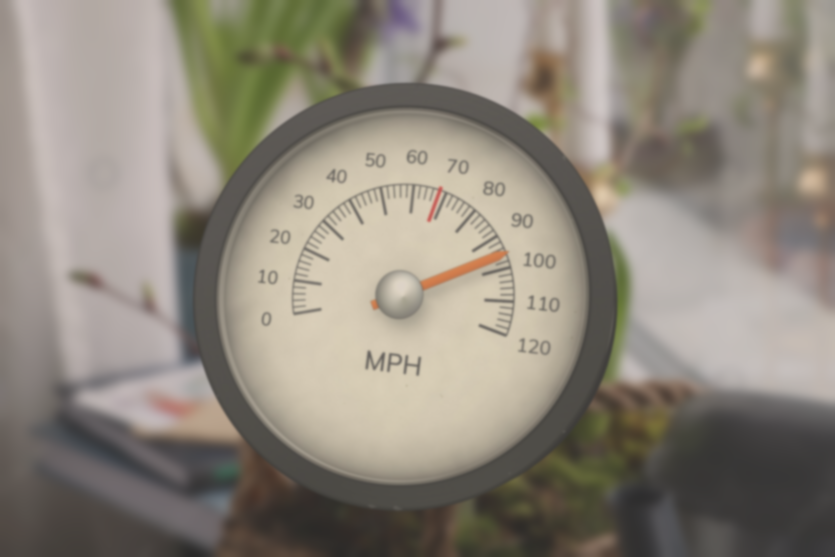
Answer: 96 mph
